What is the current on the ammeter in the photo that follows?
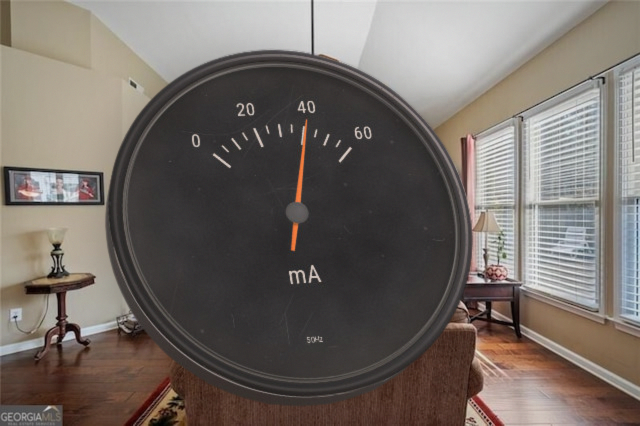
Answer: 40 mA
